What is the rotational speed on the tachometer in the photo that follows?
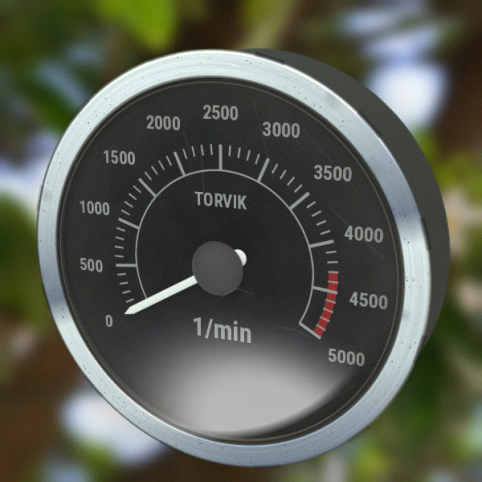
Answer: 0 rpm
